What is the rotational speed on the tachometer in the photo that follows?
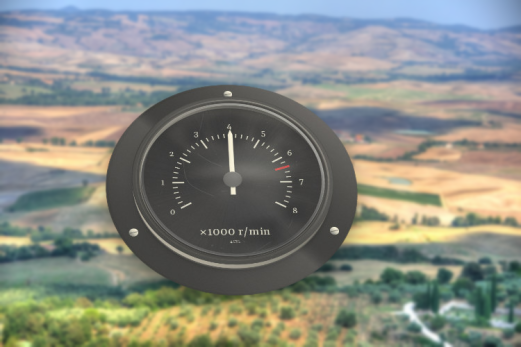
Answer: 4000 rpm
